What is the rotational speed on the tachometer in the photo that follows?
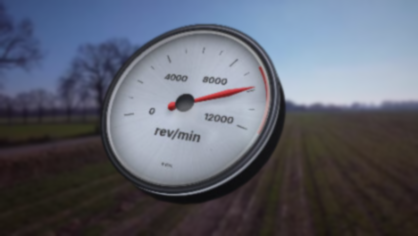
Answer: 10000 rpm
